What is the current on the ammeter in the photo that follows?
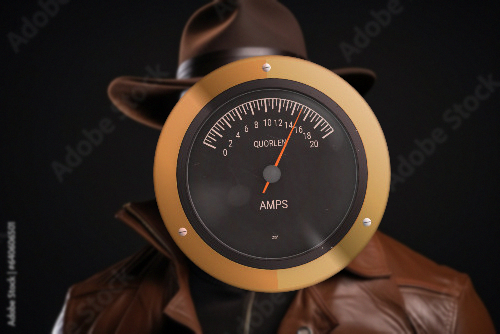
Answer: 15 A
